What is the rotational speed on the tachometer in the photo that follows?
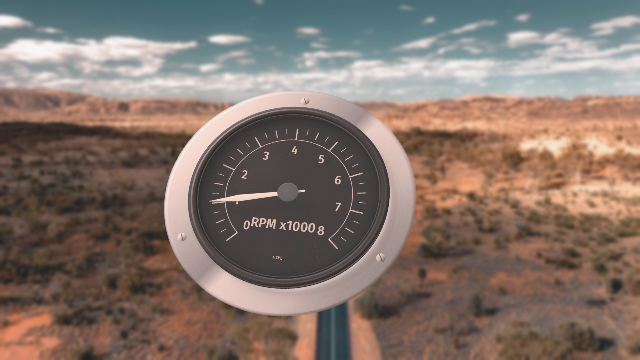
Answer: 1000 rpm
